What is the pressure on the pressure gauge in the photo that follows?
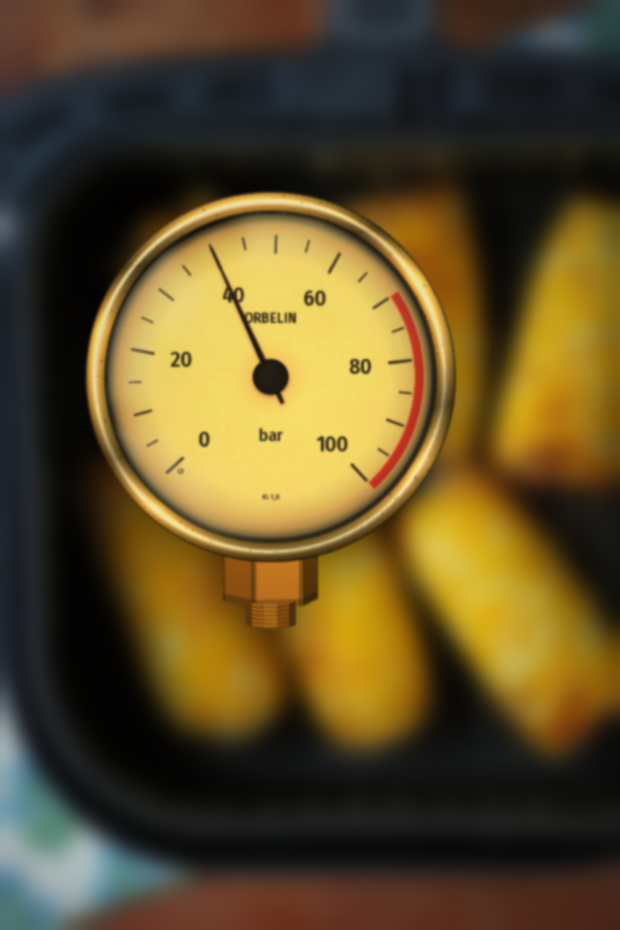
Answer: 40 bar
